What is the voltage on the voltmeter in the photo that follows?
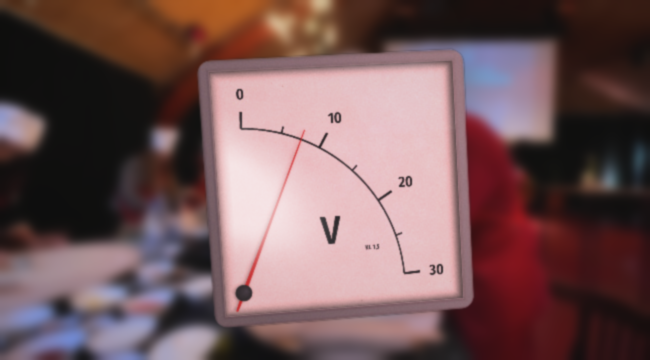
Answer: 7.5 V
